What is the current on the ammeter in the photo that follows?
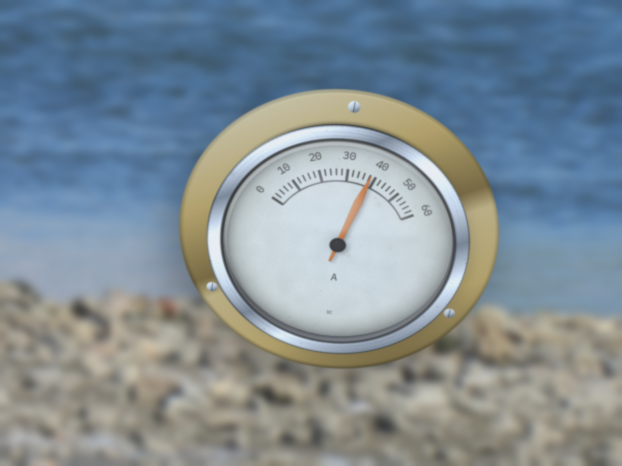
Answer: 38 A
